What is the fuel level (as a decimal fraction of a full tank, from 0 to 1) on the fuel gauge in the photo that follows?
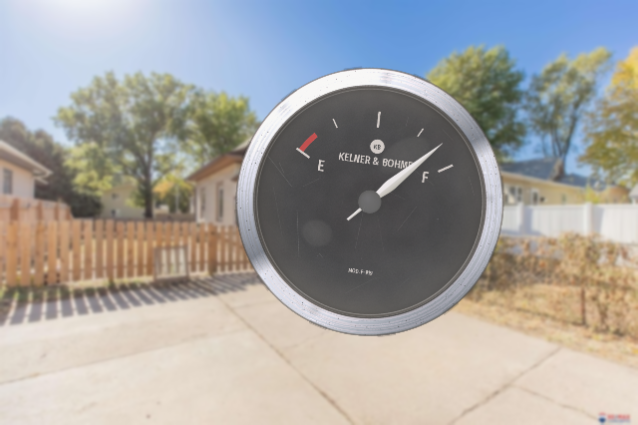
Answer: 0.875
